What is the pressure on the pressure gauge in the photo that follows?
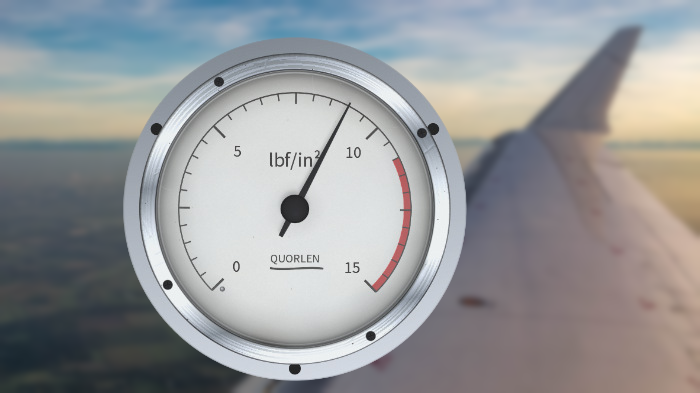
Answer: 9 psi
